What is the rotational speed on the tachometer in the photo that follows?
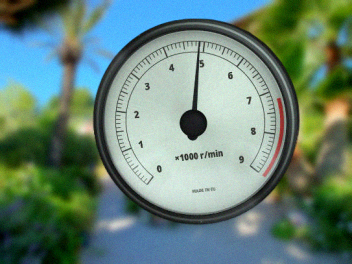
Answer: 4900 rpm
